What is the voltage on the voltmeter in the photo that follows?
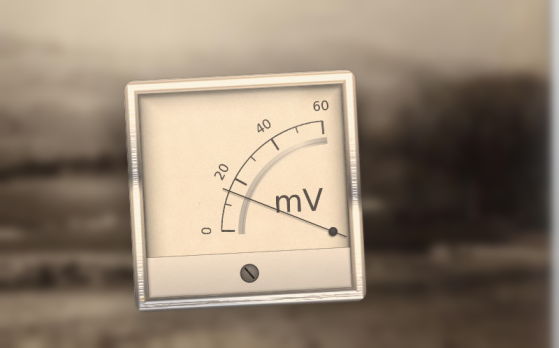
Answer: 15 mV
